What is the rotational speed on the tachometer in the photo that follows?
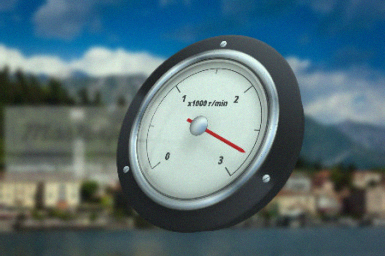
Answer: 2750 rpm
